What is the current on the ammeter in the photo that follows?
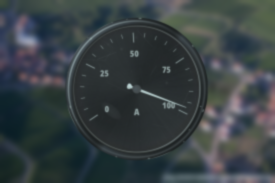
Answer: 97.5 A
